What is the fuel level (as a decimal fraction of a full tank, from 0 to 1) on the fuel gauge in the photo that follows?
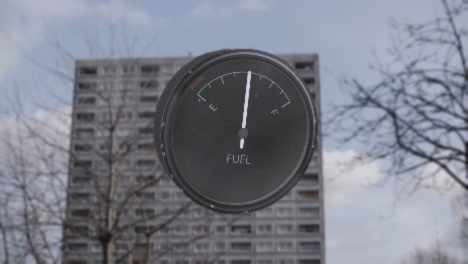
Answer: 0.5
